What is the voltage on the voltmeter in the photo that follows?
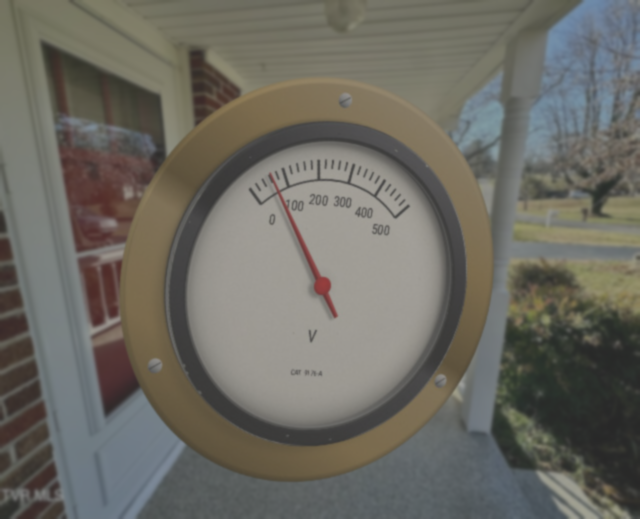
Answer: 60 V
